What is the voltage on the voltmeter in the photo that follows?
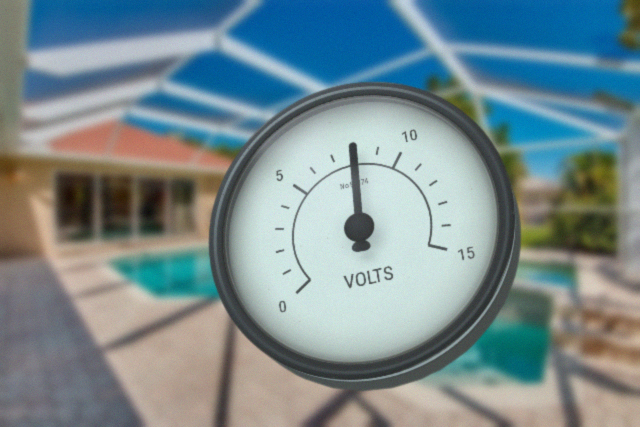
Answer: 8 V
